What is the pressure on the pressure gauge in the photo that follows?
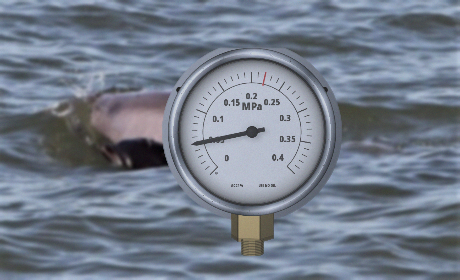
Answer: 0.05 MPa
